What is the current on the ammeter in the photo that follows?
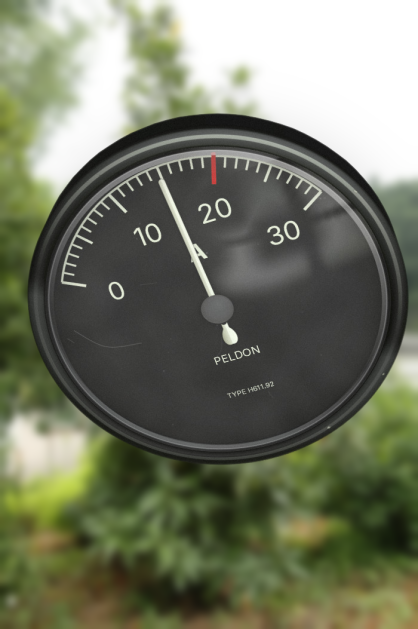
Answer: 15 A
